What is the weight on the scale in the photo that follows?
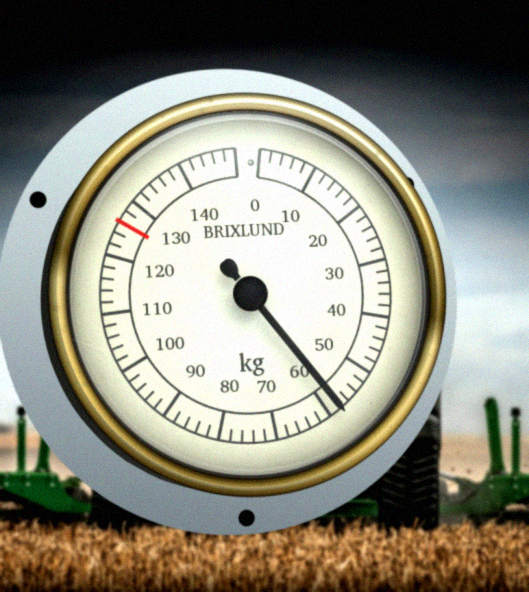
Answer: 58 kg
